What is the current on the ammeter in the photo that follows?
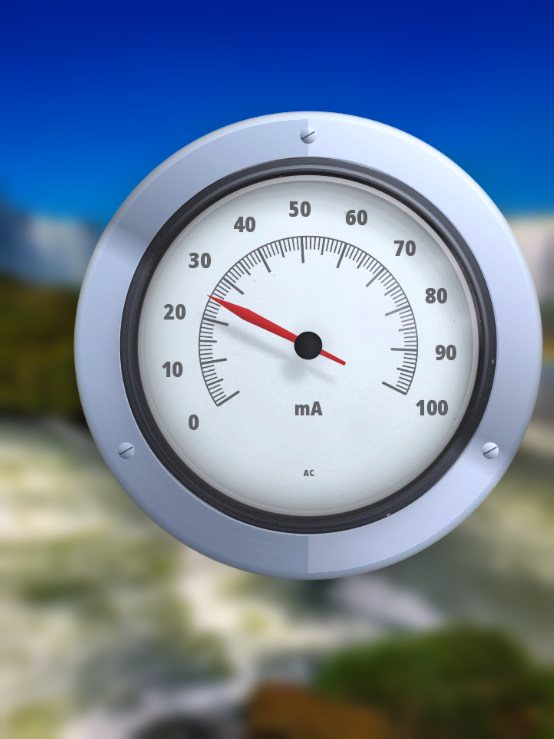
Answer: 25 mA
